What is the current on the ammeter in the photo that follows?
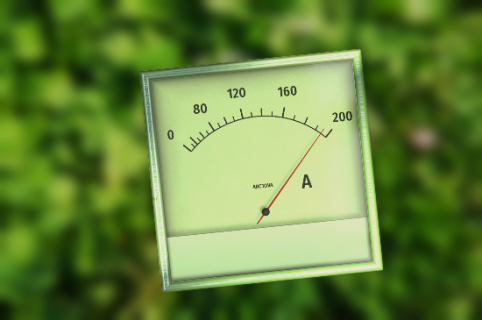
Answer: 195 A
